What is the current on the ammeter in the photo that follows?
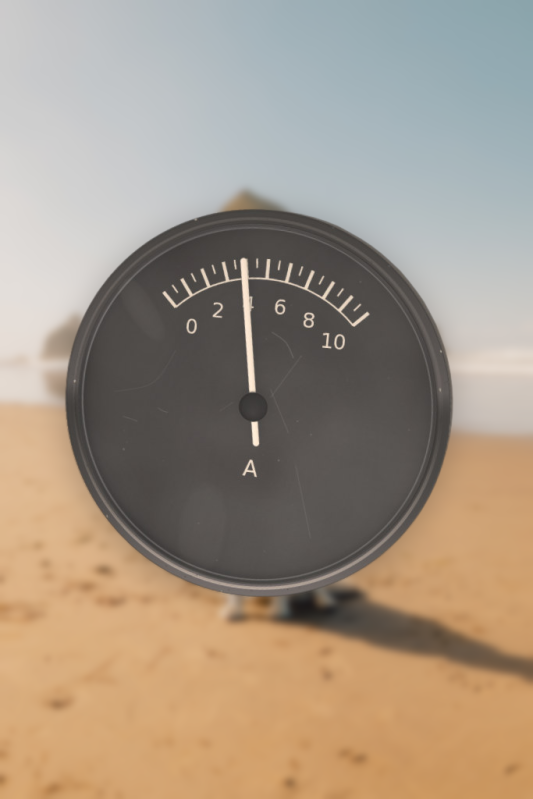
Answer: 4 A
